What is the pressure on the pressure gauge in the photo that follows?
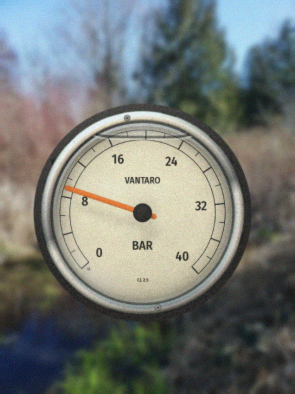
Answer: 9 bar
